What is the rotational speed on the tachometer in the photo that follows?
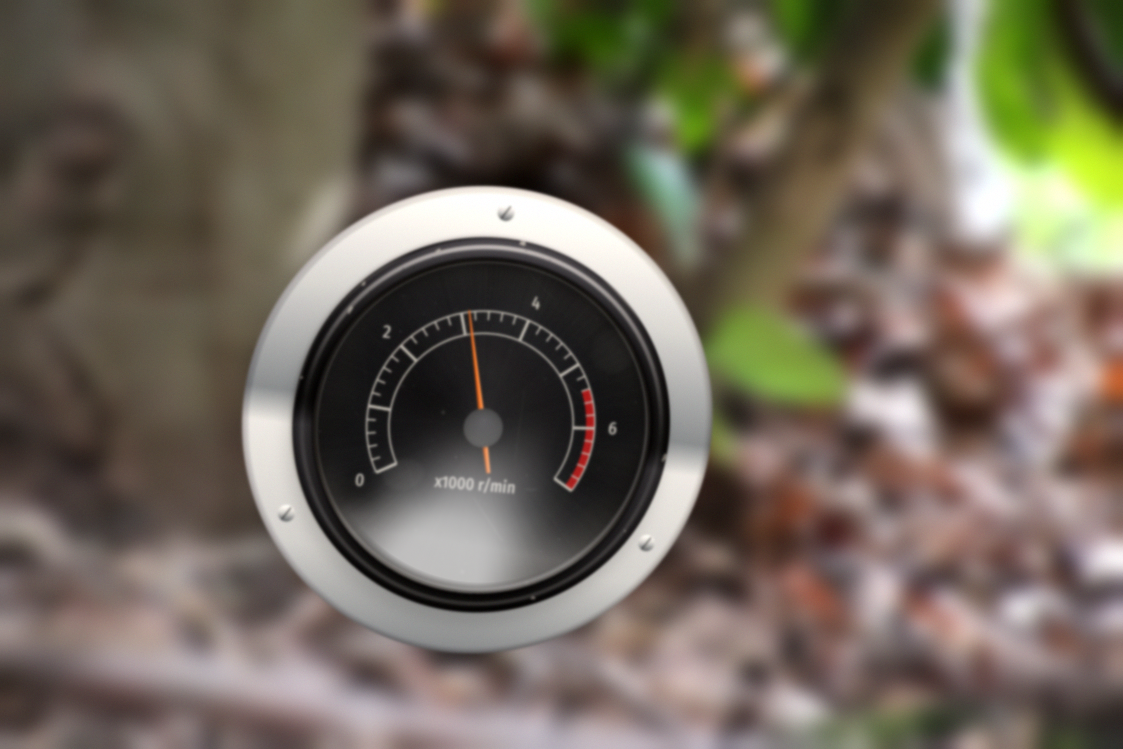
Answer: 3100 rpm
